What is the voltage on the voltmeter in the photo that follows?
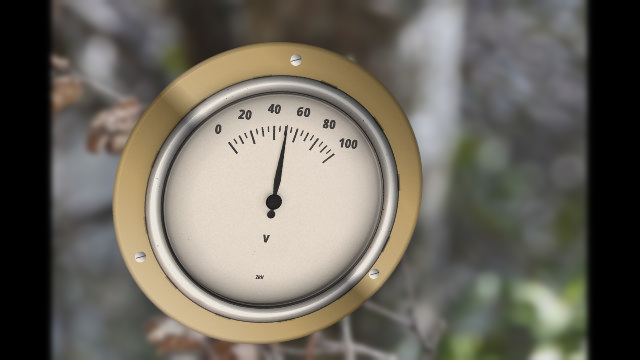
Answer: 50 V
